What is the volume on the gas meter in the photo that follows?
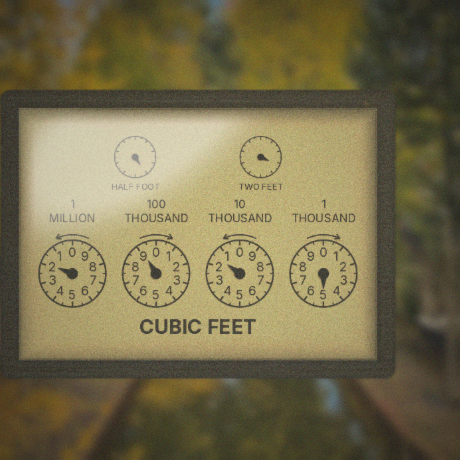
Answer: 191500 ft³
